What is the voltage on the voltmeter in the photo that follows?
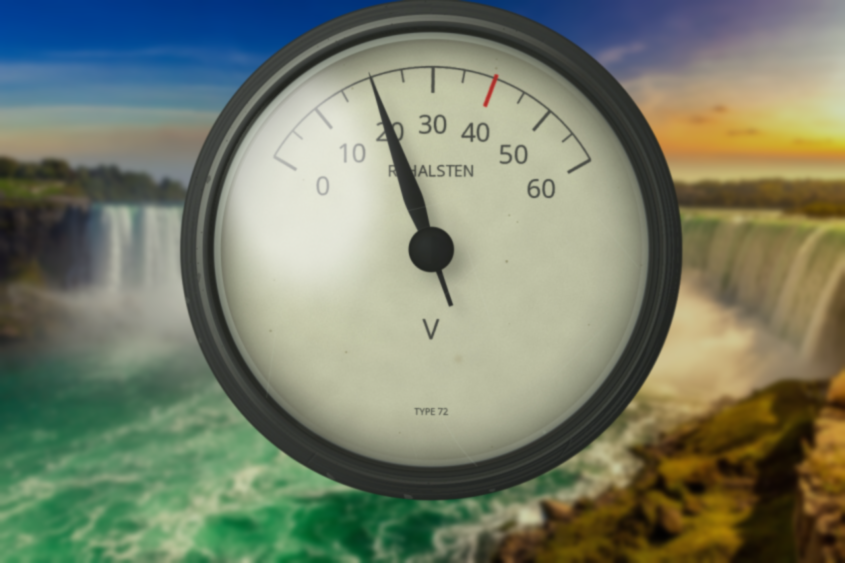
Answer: 20 V
